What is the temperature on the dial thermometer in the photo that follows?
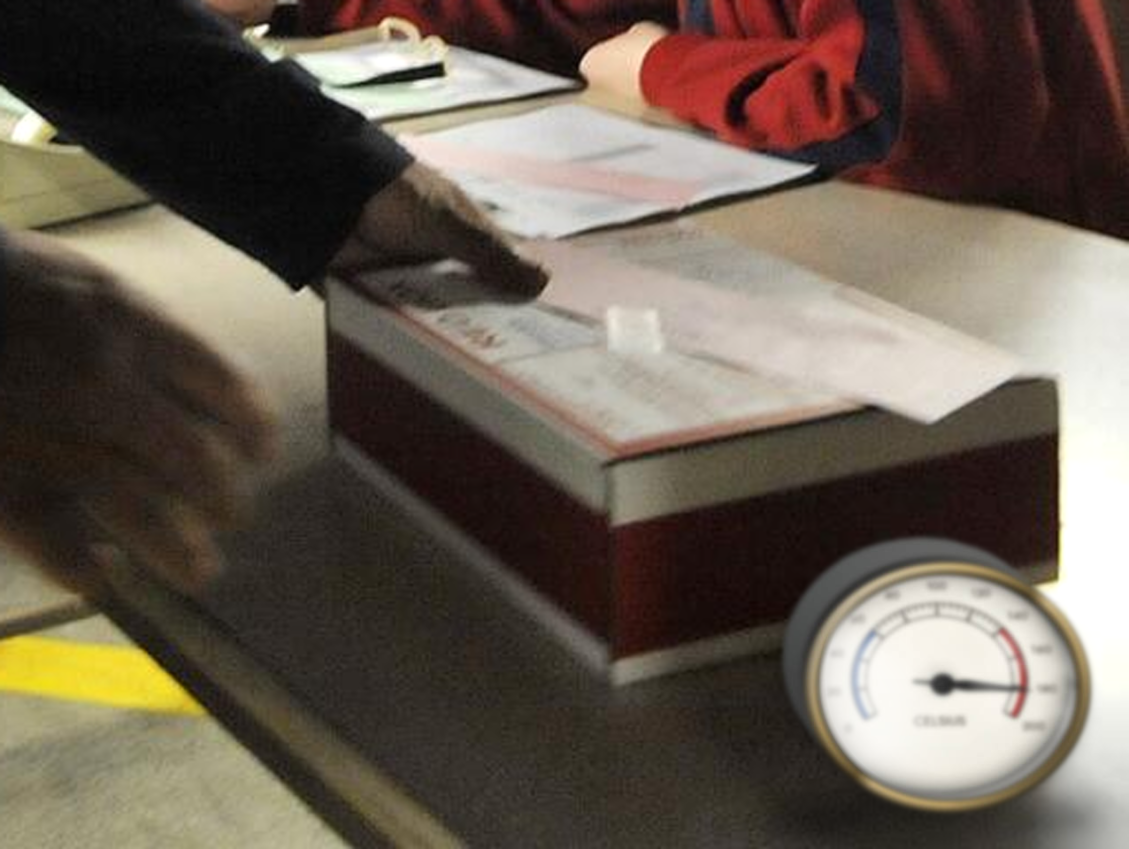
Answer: 180 °C
